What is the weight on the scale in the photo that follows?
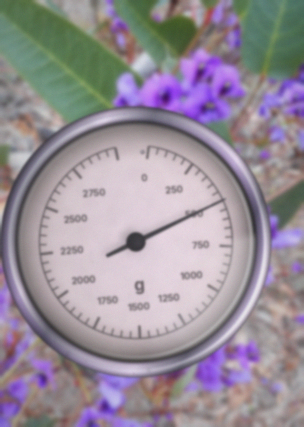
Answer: 500 g
